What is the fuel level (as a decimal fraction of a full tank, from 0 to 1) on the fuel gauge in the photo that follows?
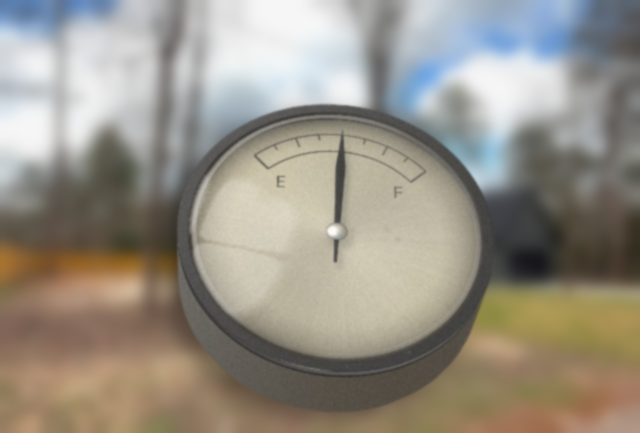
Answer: 0.5
